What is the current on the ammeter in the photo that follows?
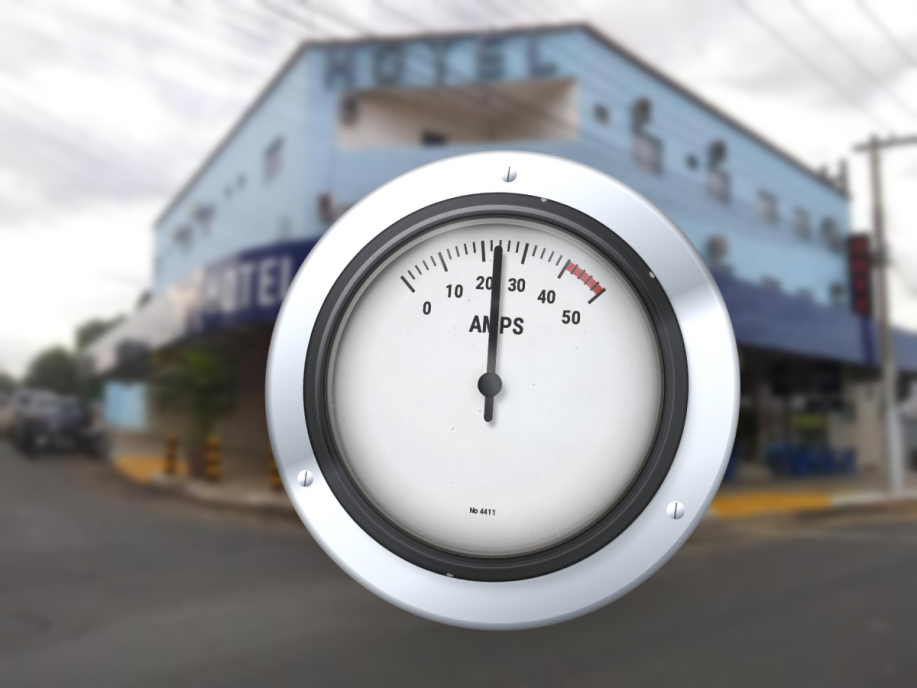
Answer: 24 A
